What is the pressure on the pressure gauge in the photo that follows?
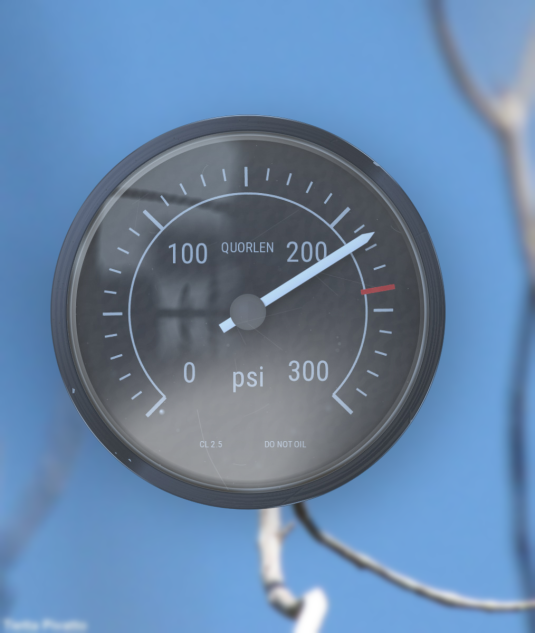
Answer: 215 psi
